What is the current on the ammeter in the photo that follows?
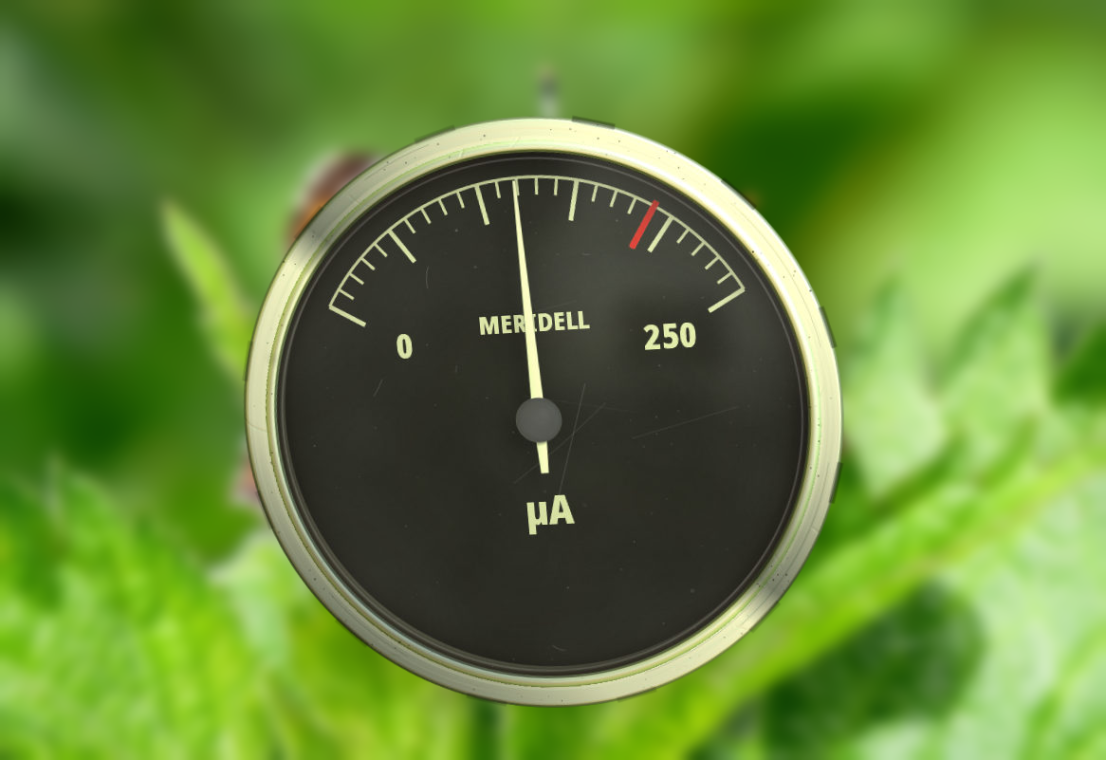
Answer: 120 µA
